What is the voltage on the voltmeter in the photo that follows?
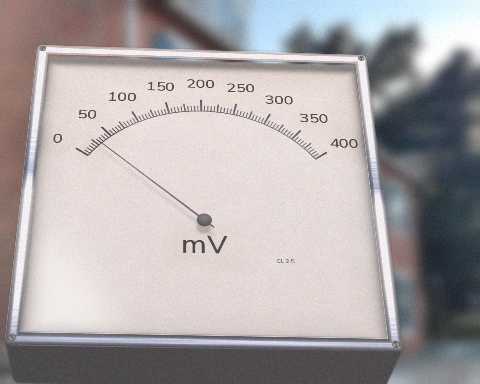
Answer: 25 mV
